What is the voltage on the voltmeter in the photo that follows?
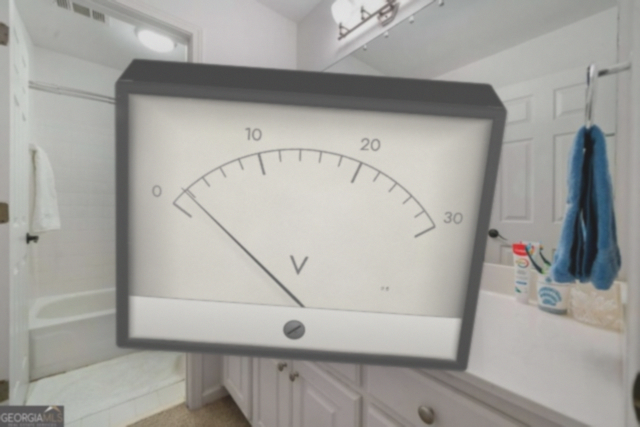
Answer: 2 V
